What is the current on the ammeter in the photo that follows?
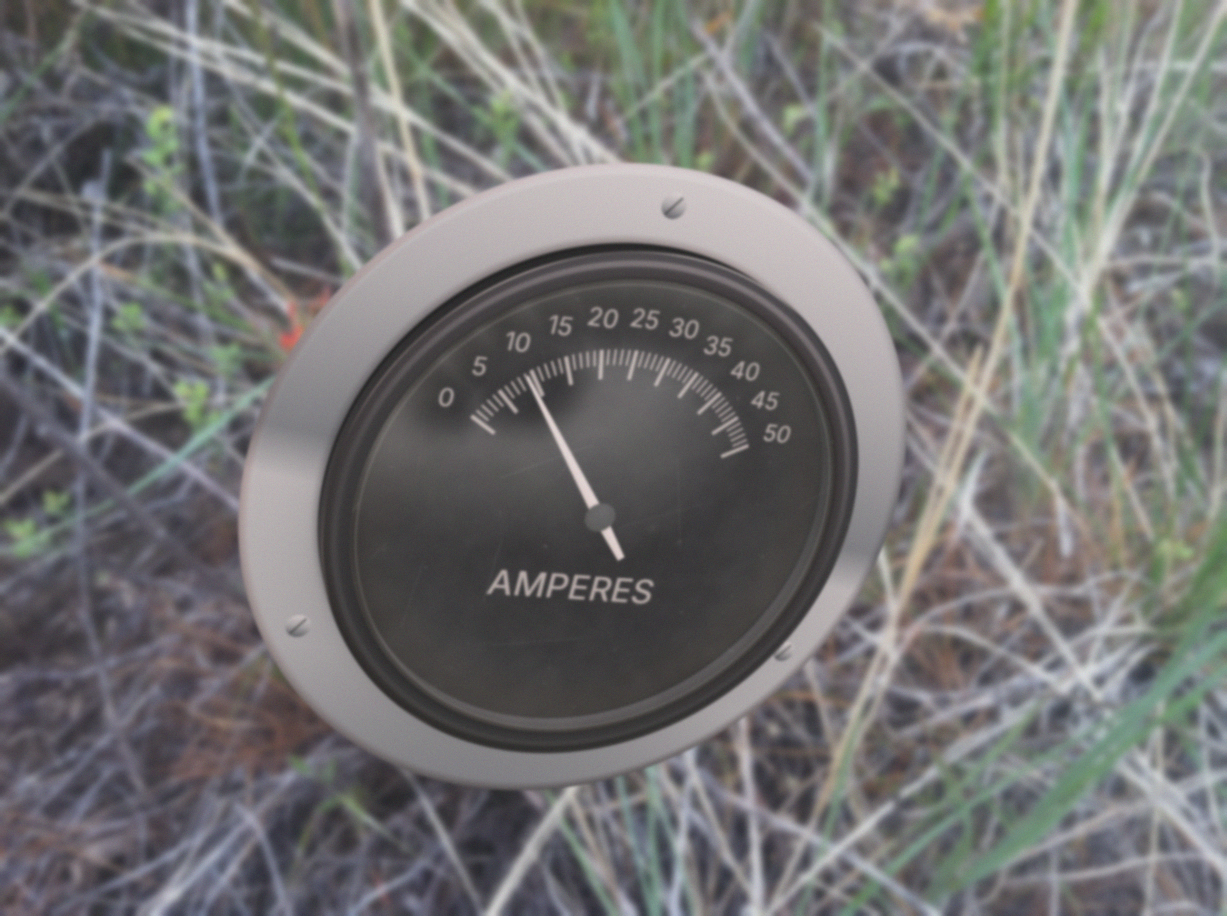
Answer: 9 A
